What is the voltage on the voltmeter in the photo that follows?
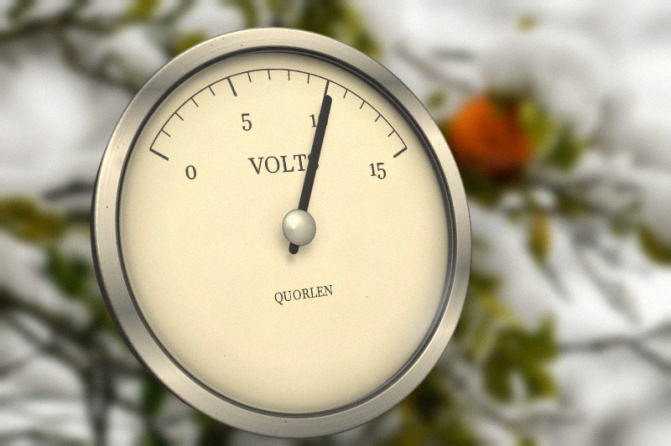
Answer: 10 V
